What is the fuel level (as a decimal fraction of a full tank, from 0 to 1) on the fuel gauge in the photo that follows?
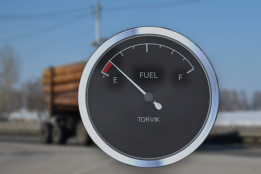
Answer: 0.125
